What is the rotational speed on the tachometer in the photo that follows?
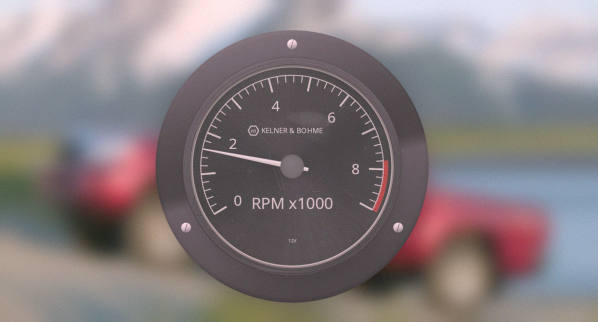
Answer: 1600 rpm
